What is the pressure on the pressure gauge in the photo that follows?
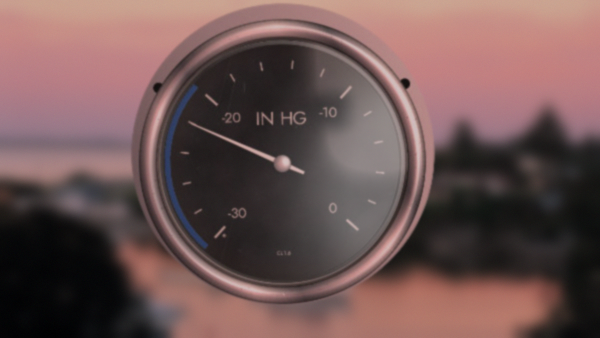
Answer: -22 inHg
